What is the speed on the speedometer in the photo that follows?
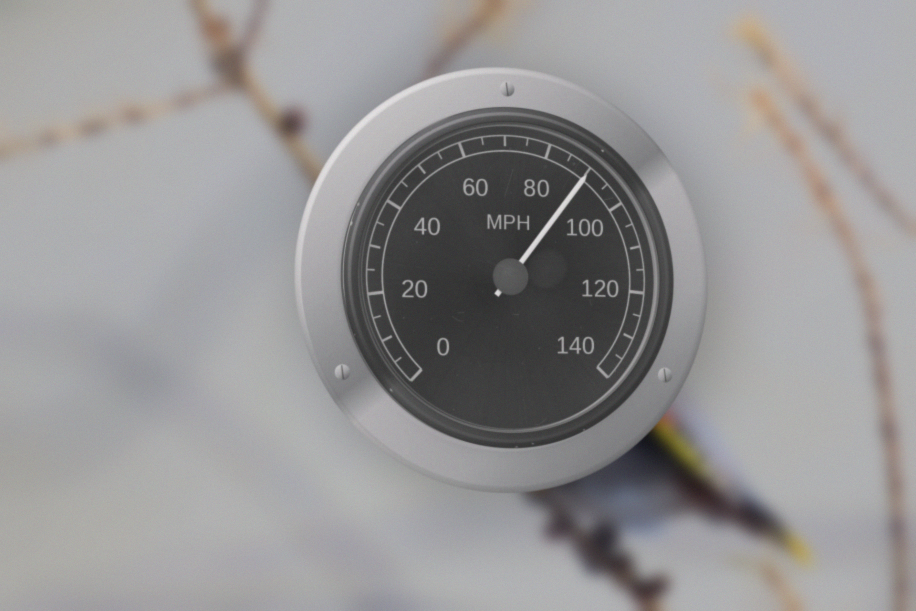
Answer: 90 mph
